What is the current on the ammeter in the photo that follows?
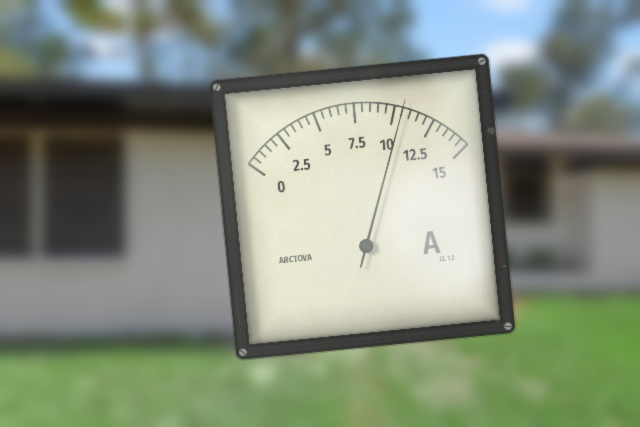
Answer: 10.5 A
